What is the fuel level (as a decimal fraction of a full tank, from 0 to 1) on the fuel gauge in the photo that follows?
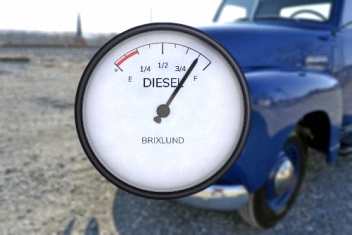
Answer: 0.875
